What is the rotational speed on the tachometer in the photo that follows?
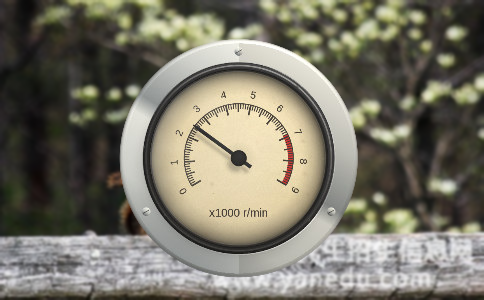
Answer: 2500 rpm
